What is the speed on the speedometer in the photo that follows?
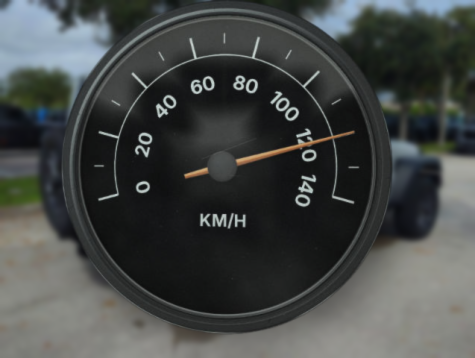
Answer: 120 km/h
